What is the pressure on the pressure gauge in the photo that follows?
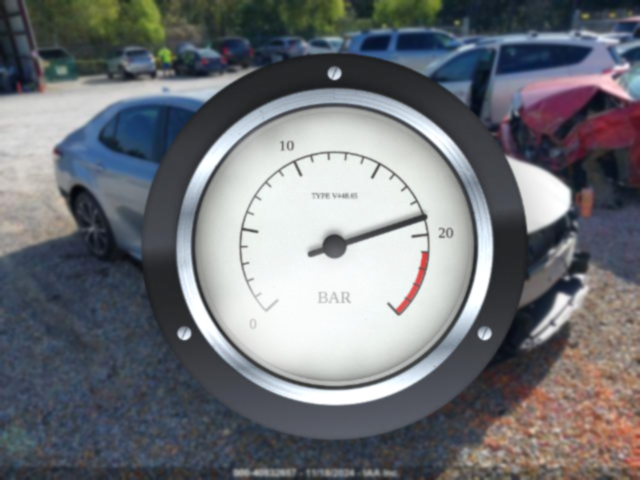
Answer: 19 bar
